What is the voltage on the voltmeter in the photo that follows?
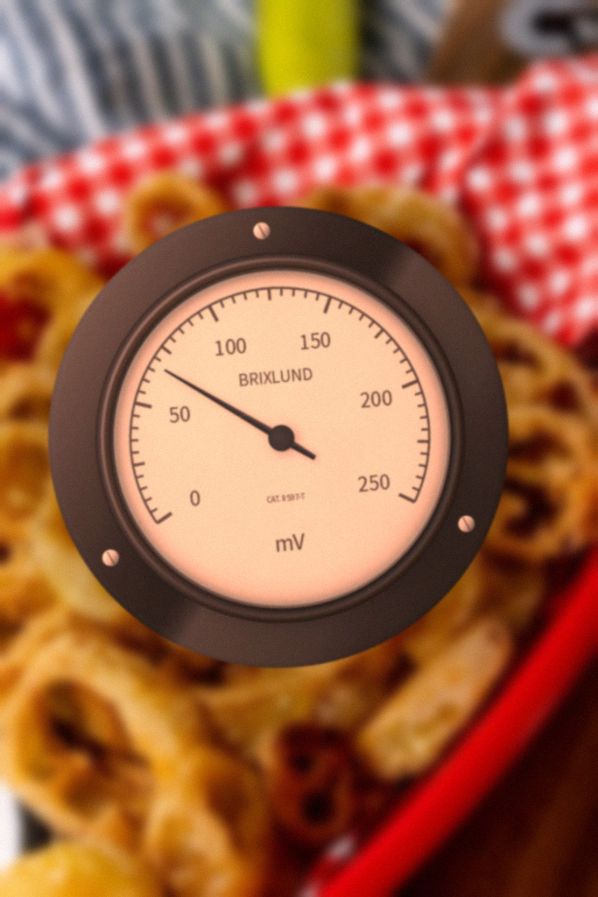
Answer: 67.5 mV
